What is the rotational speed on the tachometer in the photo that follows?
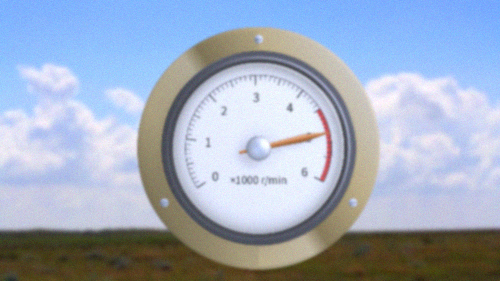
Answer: 5000 rpm
